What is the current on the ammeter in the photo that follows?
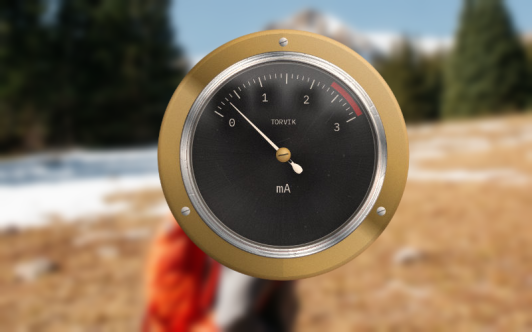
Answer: 0.3 mA
